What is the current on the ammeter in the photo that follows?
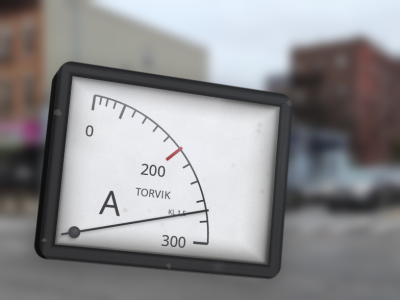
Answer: 270 A
